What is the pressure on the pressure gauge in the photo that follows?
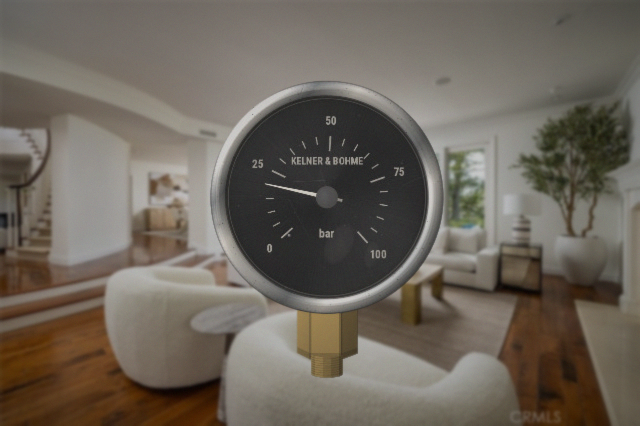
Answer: 20 bar
